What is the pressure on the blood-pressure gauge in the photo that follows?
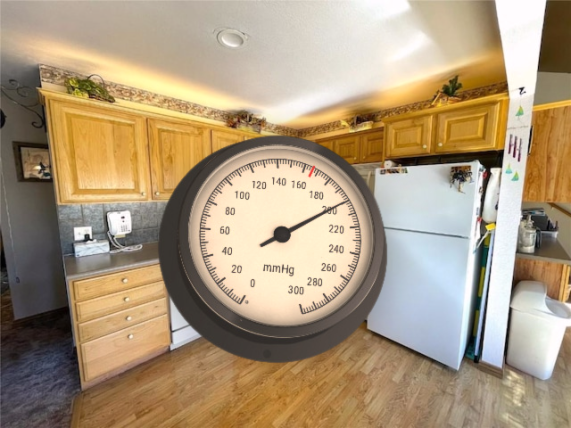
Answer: 200 mmHg
